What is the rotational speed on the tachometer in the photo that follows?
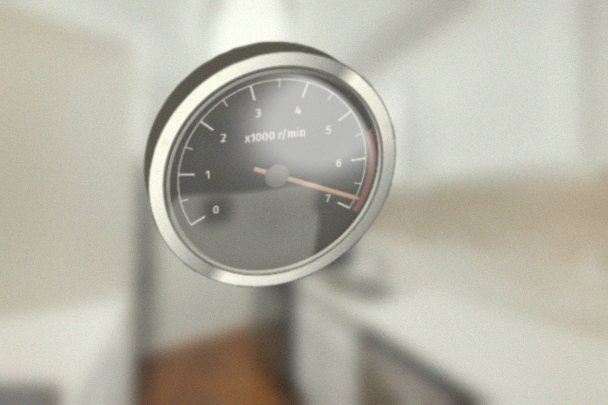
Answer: 6750 rpm
